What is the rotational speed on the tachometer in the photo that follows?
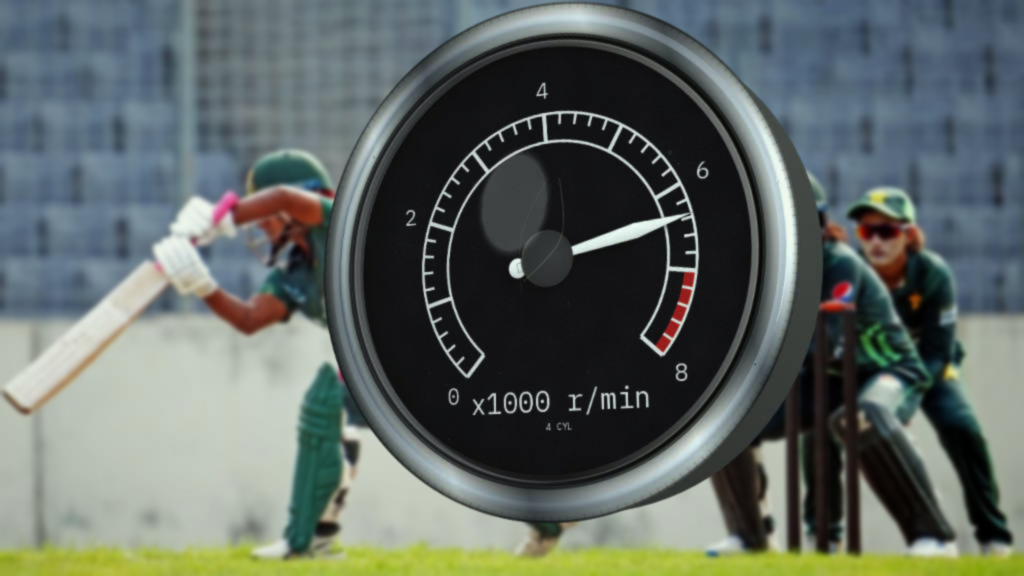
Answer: 6400 rpm
